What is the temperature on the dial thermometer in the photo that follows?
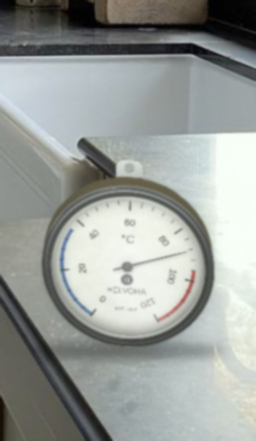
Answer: 88 °C
